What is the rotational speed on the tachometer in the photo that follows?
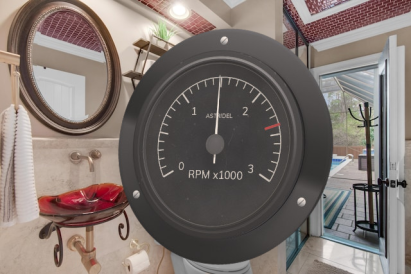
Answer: 1500 rpm
